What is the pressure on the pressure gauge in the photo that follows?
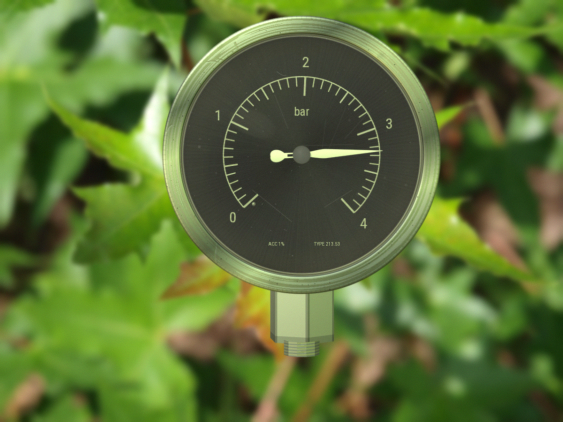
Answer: 3.25 bar
